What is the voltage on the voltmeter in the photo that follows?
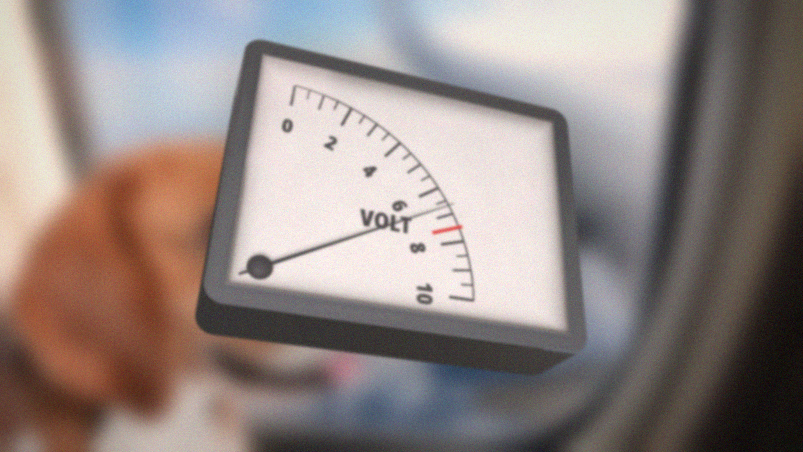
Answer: 6.75 V
